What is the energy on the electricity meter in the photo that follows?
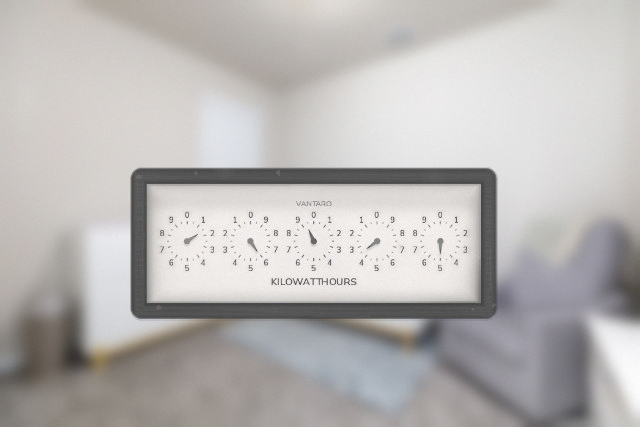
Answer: 15935 kWh
